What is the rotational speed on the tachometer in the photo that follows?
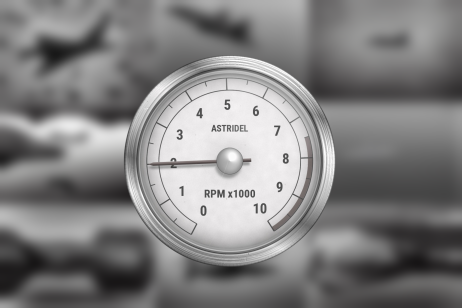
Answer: 2000 rpm
